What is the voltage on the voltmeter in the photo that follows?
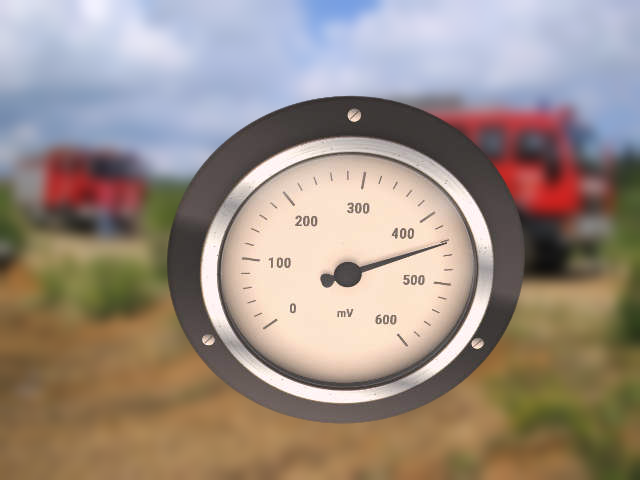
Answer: 440 mV
